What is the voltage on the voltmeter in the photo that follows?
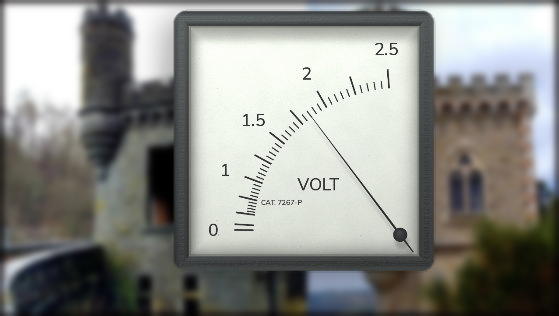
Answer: 1.85 V
